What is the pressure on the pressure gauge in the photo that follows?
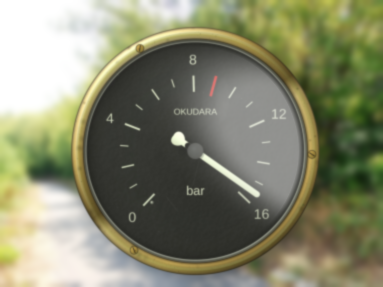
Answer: 15.5 bar
